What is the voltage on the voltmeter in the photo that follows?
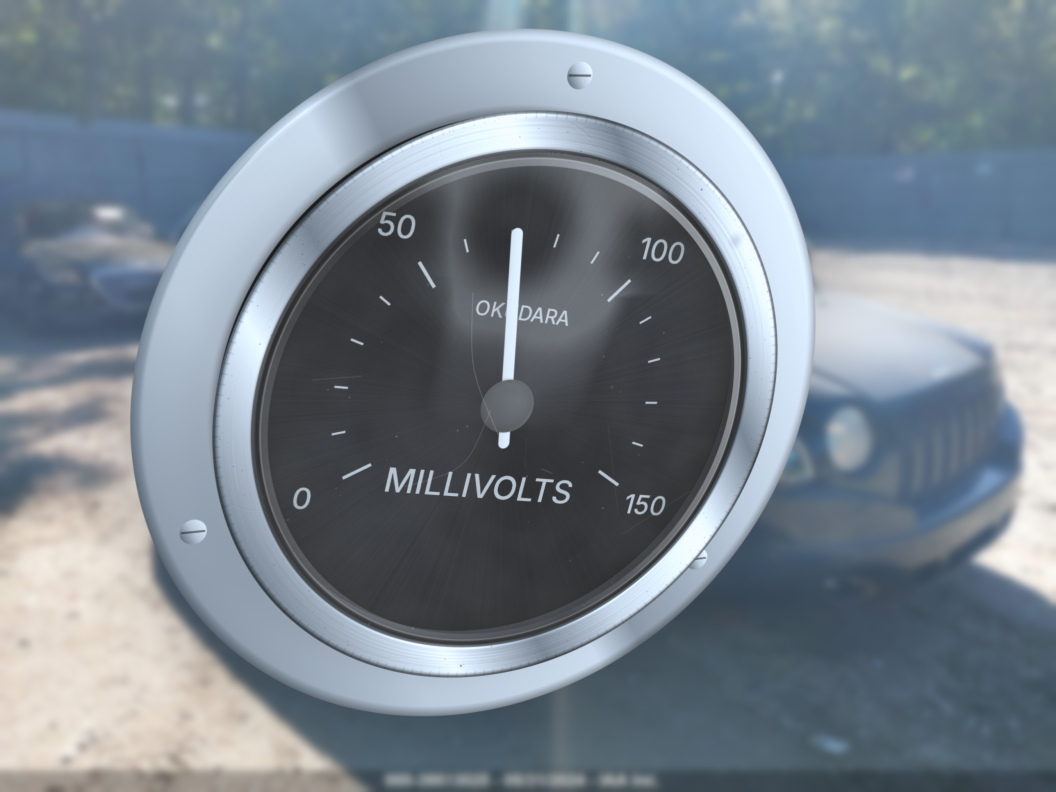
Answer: 70 mV
